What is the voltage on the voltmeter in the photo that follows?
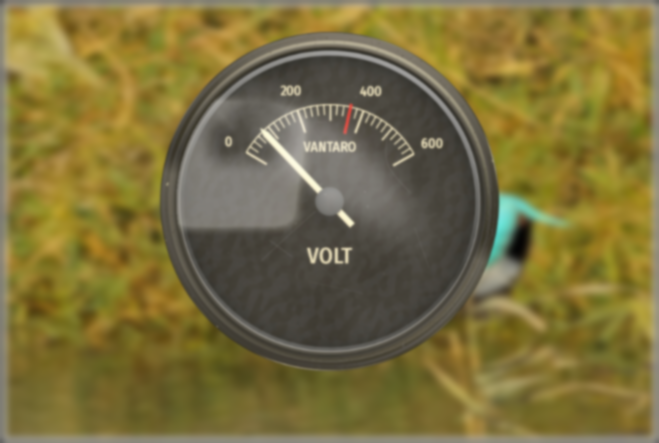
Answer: 80 V
